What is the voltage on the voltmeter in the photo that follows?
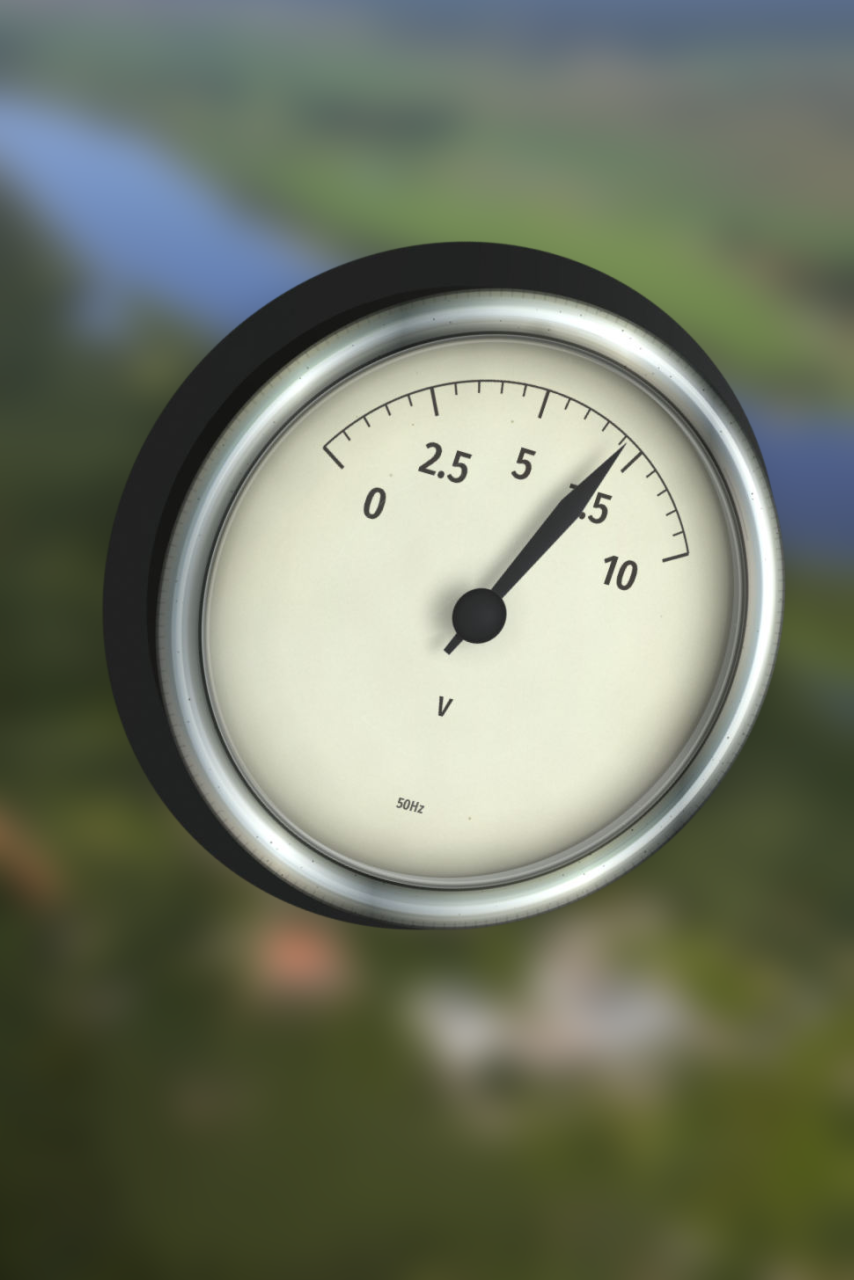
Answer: 7 V
